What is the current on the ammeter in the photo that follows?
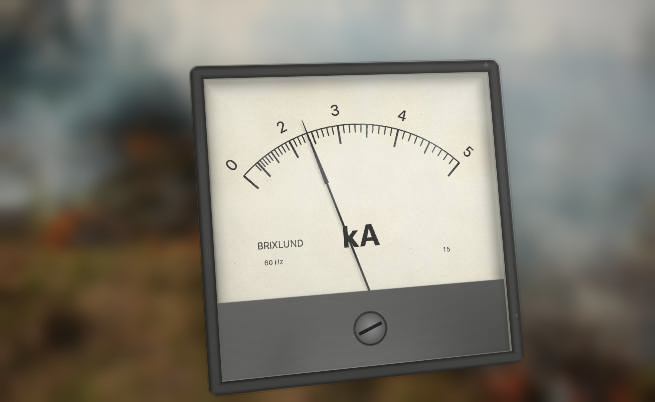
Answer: 2.4 kA
